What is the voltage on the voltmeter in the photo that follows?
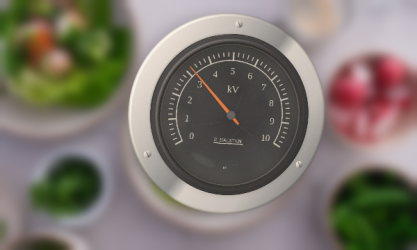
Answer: 3.2 kV
